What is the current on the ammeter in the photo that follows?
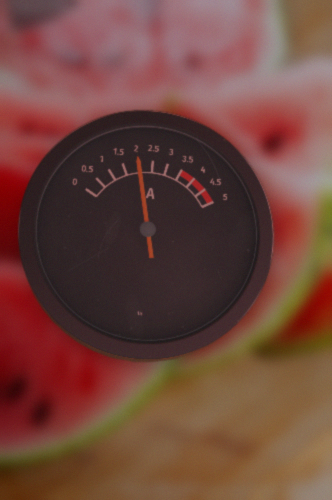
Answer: 2 A
